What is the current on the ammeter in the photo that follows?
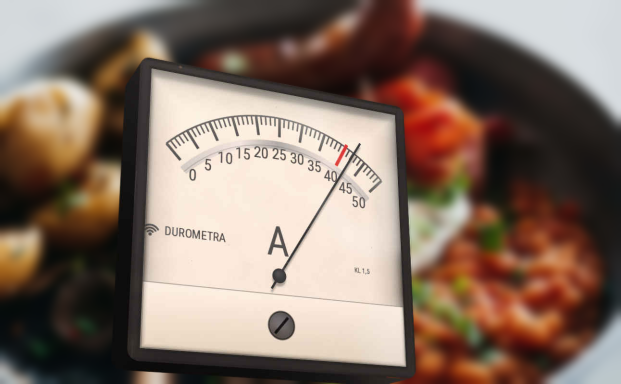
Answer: 42 A
